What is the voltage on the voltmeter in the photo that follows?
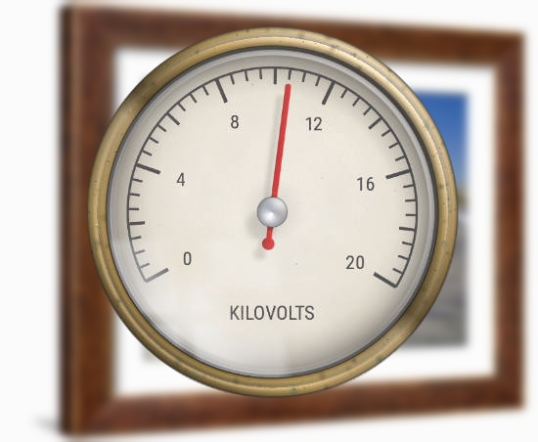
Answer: 10.5 kV
